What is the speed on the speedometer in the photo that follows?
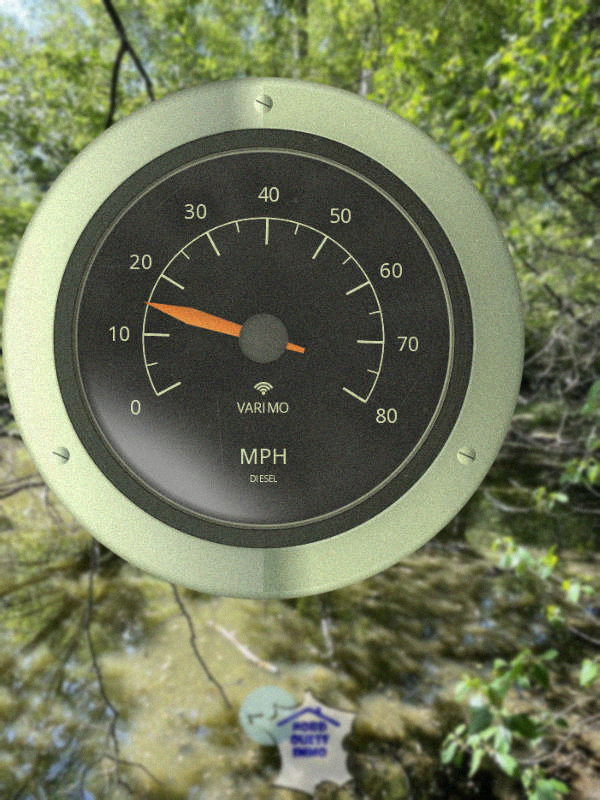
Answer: 15 mph
